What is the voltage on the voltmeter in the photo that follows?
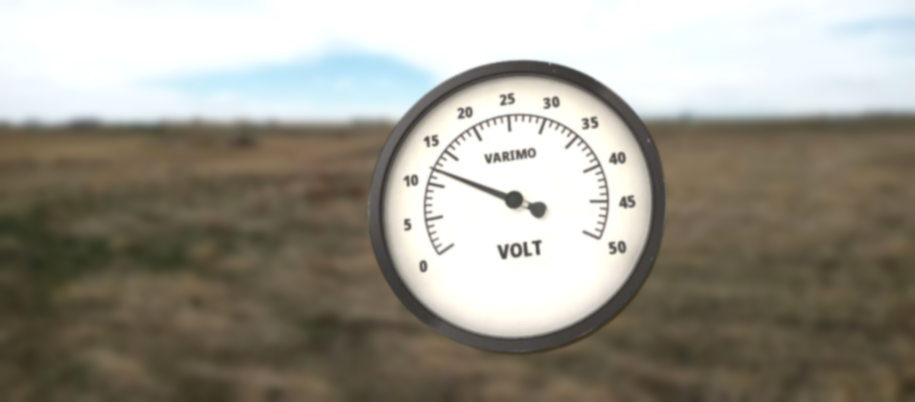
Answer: 12 V
